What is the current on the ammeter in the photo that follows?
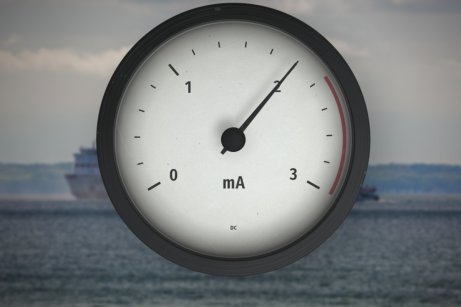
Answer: 2 mA
